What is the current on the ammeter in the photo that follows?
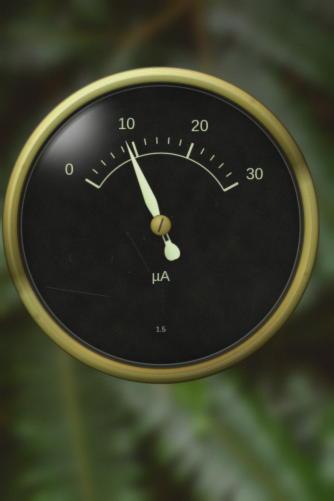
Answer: 9 µA
